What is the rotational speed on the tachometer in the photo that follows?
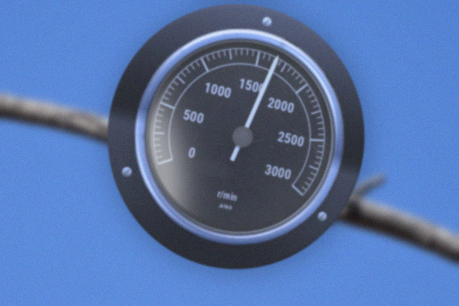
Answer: 1650 rpm
